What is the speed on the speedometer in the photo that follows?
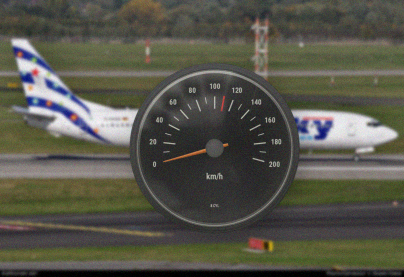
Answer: 0 km/h
